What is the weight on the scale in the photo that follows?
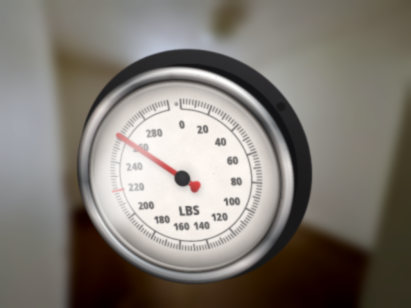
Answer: 260 lb
